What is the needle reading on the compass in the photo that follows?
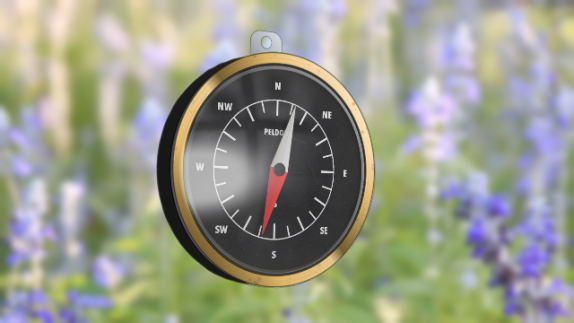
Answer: 195 °
